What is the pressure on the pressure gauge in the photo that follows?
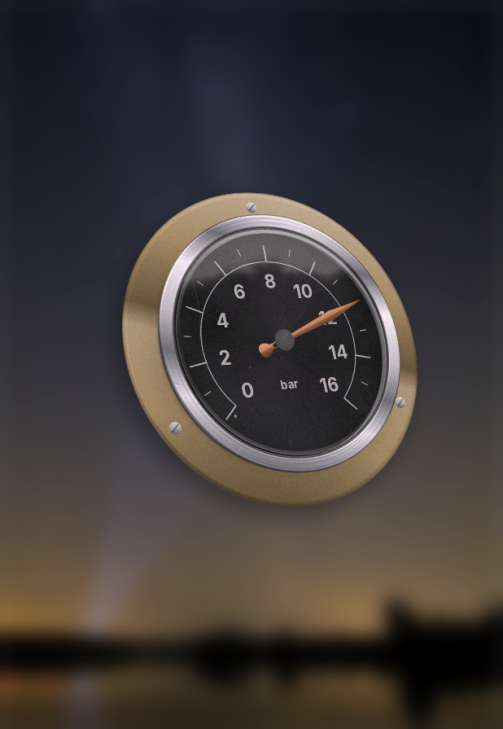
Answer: 12 bar
